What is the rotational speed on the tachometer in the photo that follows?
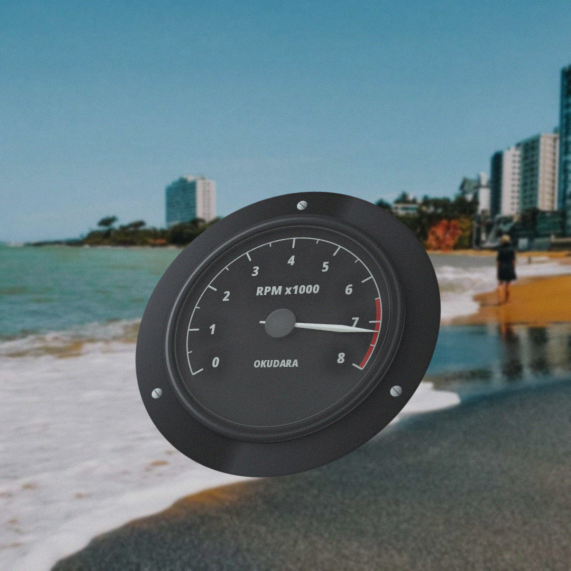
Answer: 7250 rpm
